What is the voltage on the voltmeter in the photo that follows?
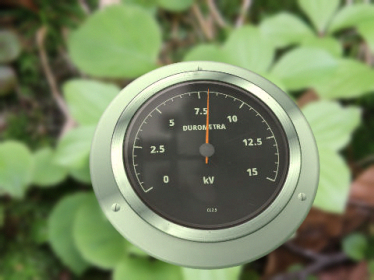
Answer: 8 kV
